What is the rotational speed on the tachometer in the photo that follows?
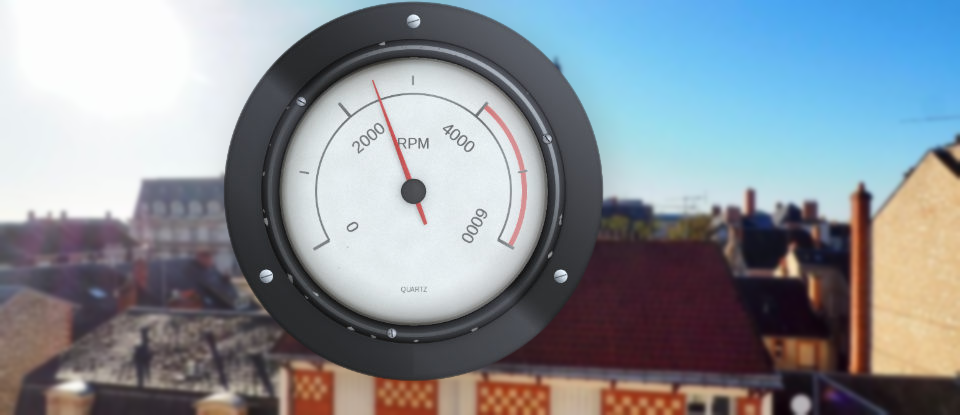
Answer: 2500 rpm
